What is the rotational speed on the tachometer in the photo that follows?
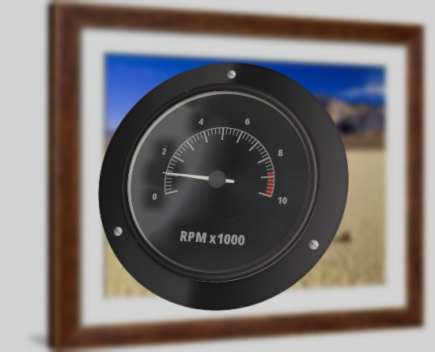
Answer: 1000 rpm
